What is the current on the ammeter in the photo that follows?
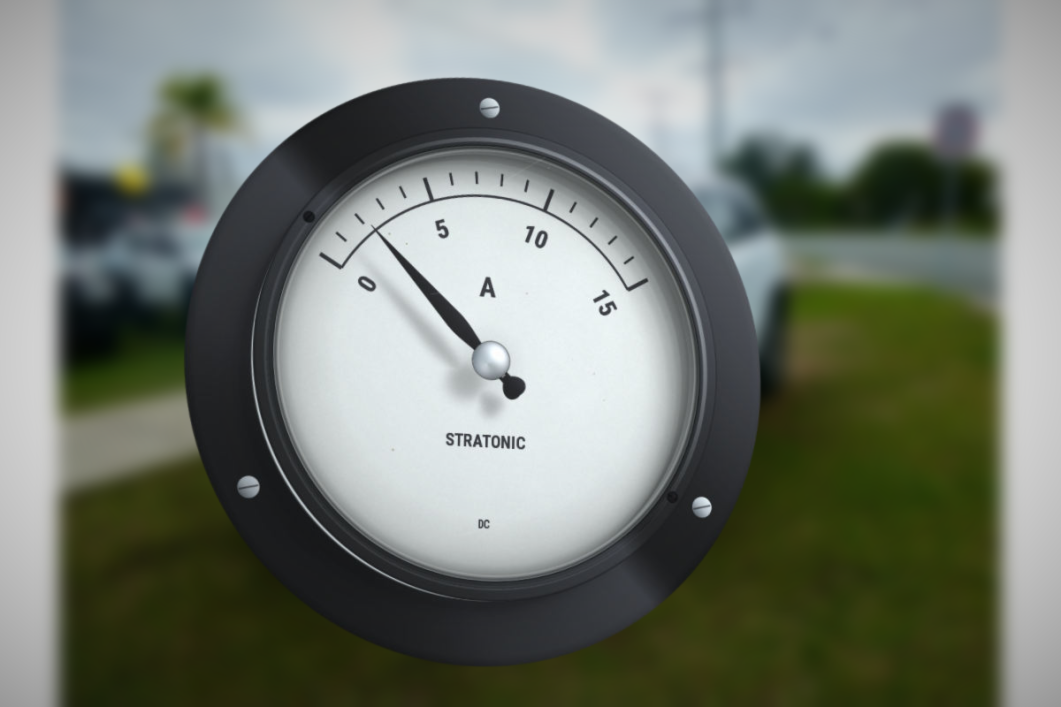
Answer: 2 A
